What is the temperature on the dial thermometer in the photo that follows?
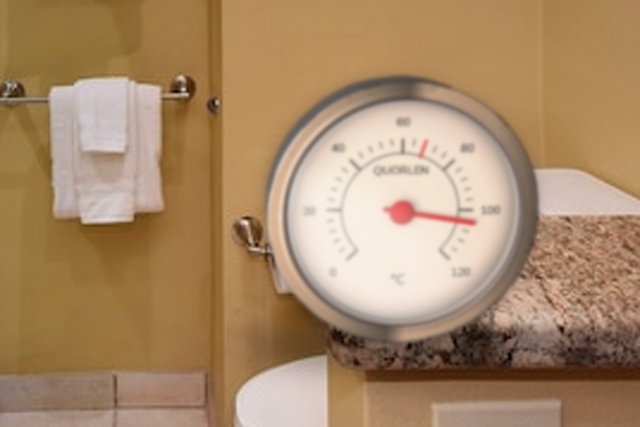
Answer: 104 °C
